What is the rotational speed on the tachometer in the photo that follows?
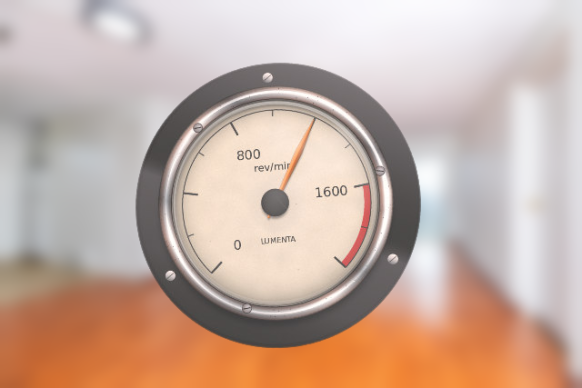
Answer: 1200 rpm
